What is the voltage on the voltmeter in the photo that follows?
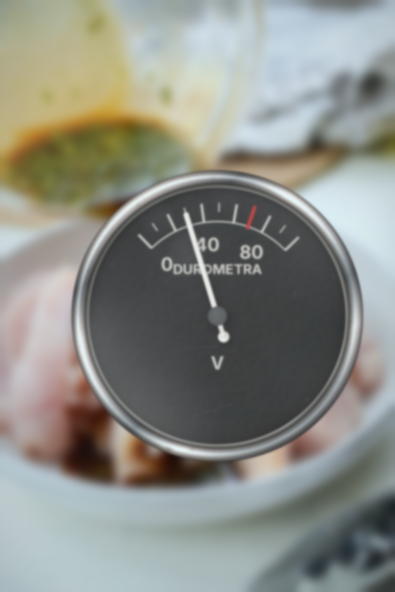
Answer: 30 V
